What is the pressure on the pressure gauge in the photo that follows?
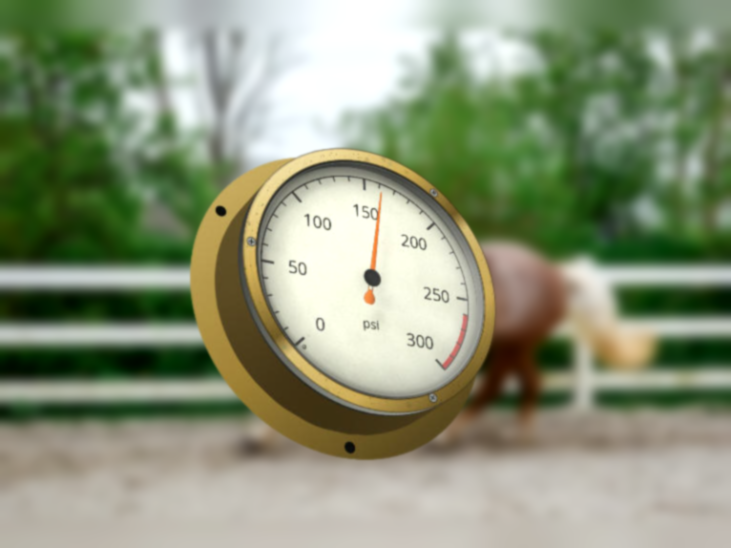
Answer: 160 psi
